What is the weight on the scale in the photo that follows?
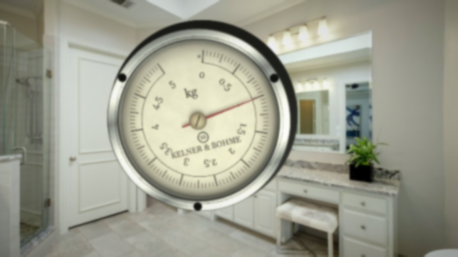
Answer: 1 kg
